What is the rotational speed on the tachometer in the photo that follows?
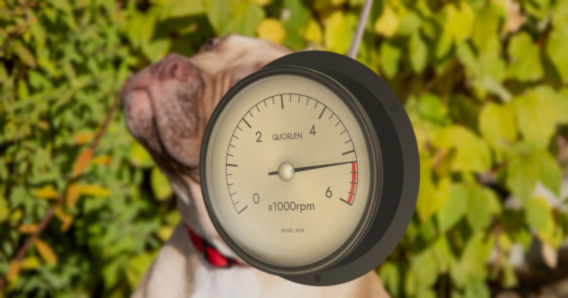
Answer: 5200 rpm
